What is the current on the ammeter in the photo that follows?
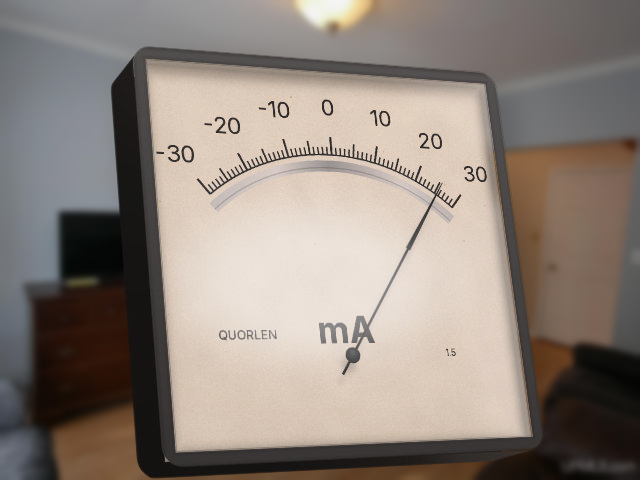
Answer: 25 mA
